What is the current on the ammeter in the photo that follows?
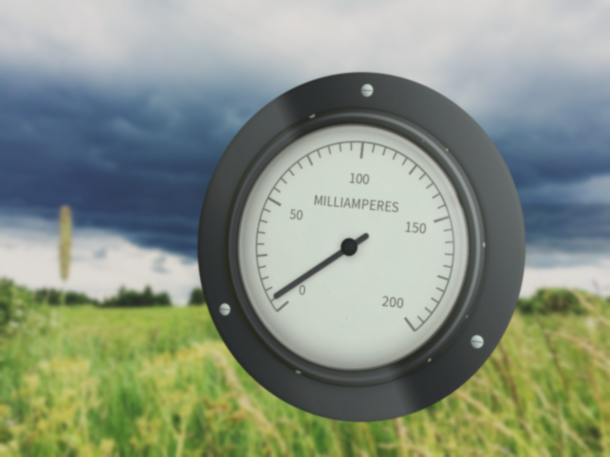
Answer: 5 mA
